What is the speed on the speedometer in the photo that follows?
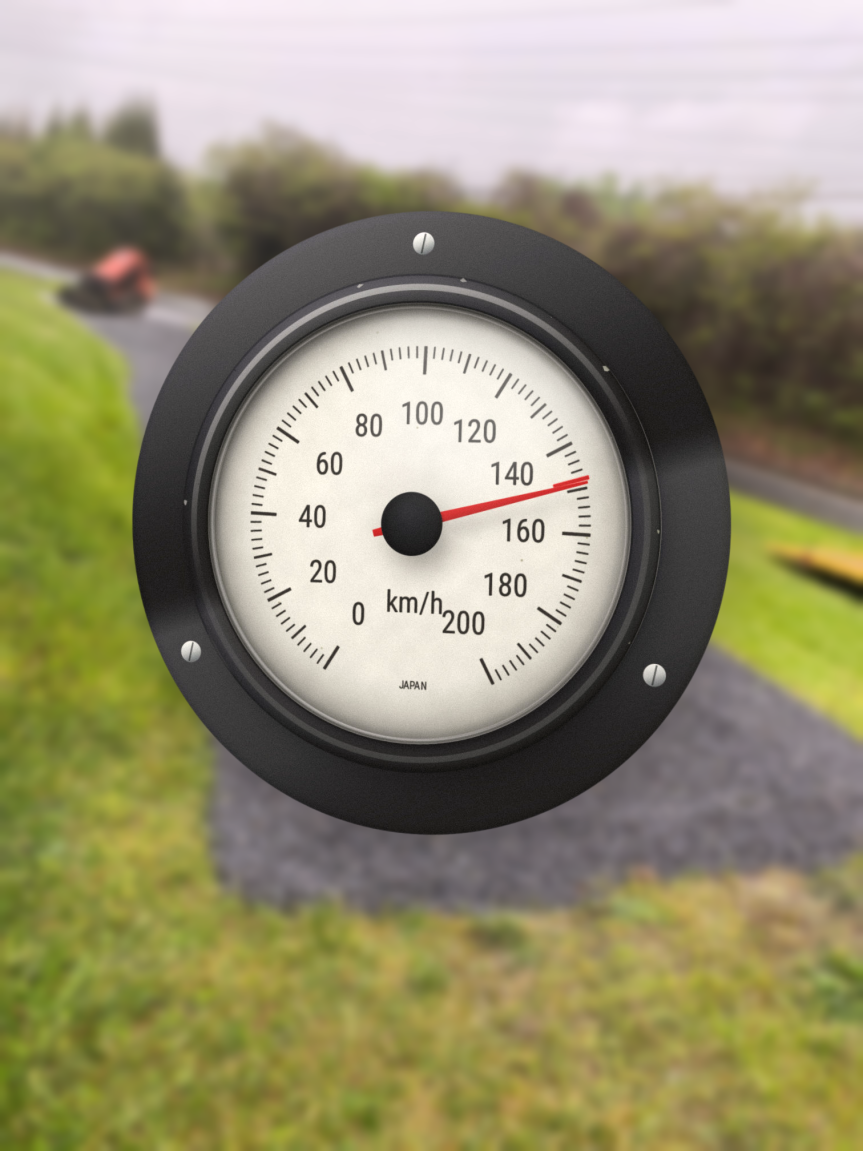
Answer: 149 km/h
